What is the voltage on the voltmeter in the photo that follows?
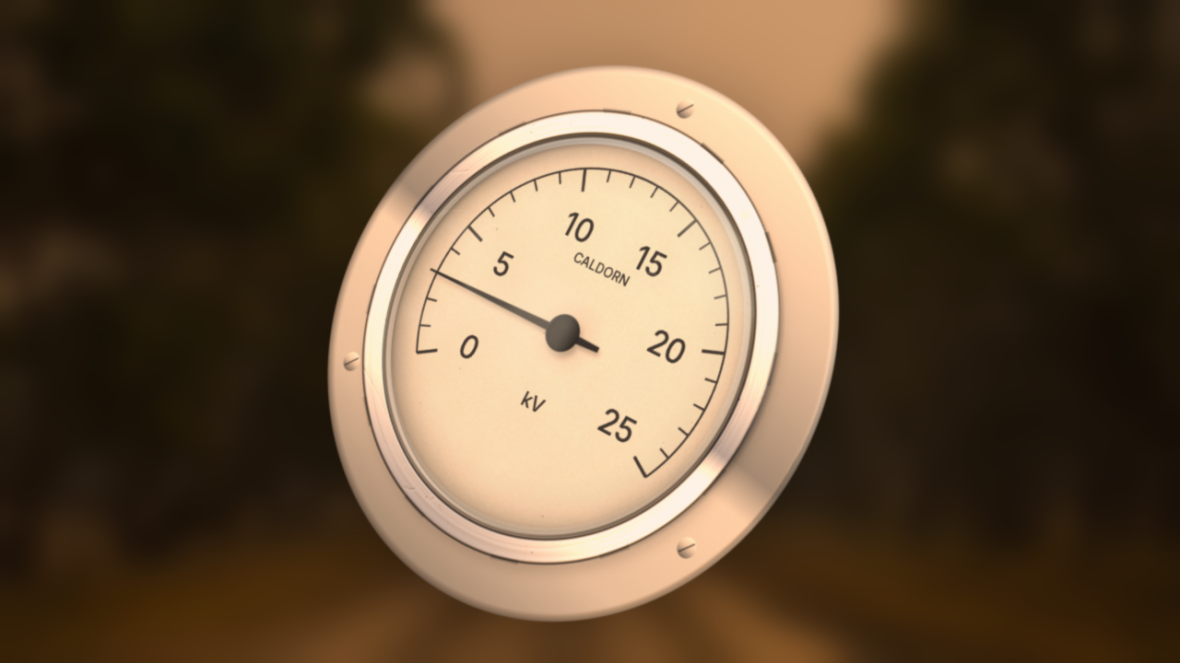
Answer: 3 kV
